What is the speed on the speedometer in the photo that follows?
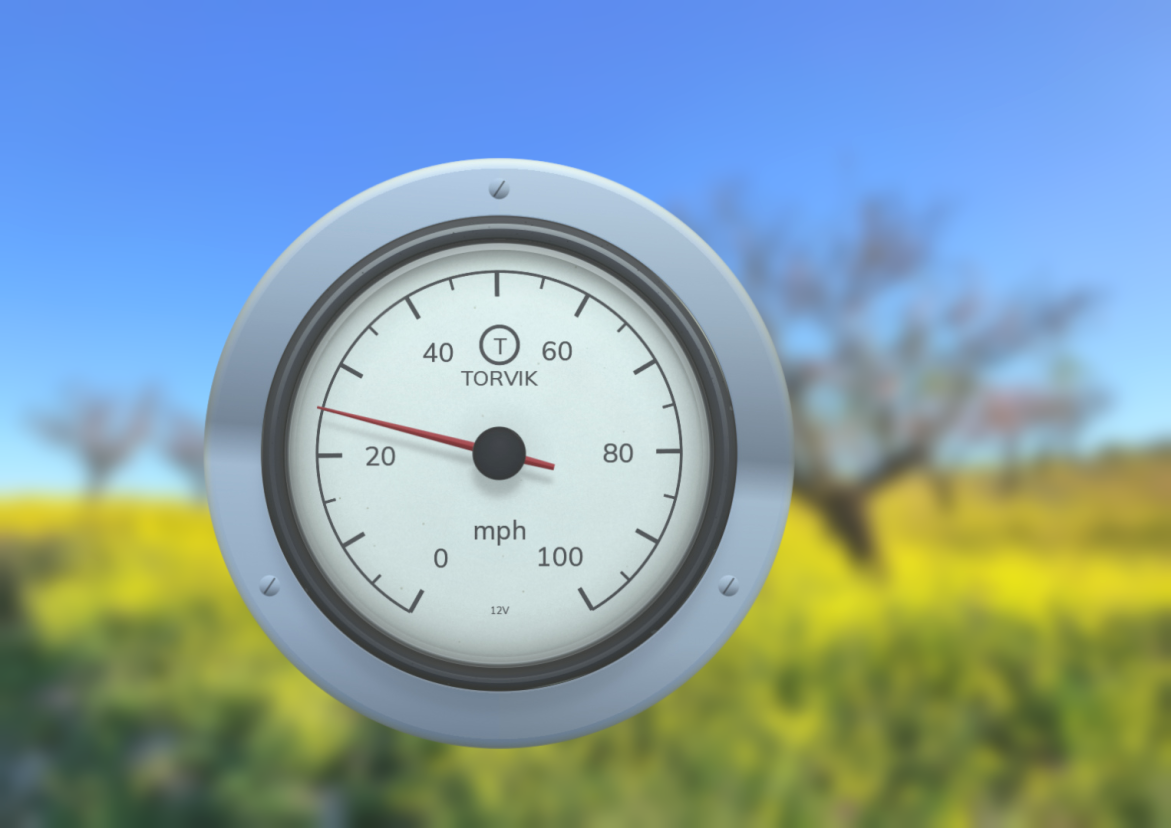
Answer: 25 mph
